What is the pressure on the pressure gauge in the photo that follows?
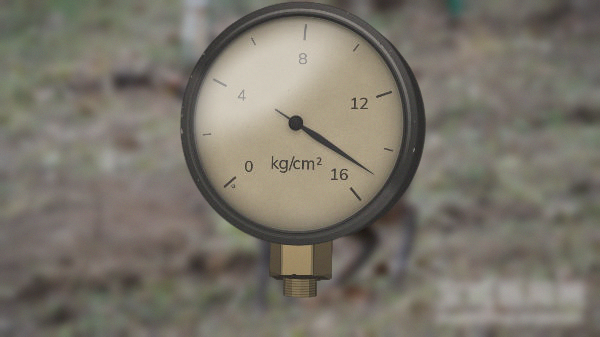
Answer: 15 kg/cm²
